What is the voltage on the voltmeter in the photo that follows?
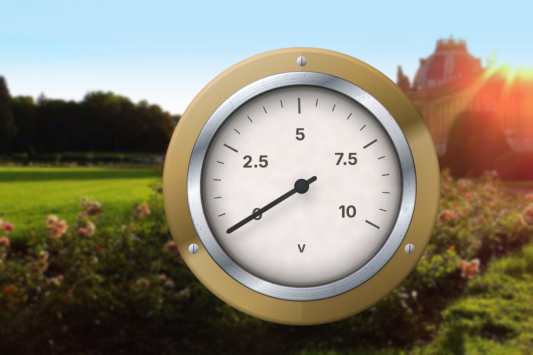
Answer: 0 V
